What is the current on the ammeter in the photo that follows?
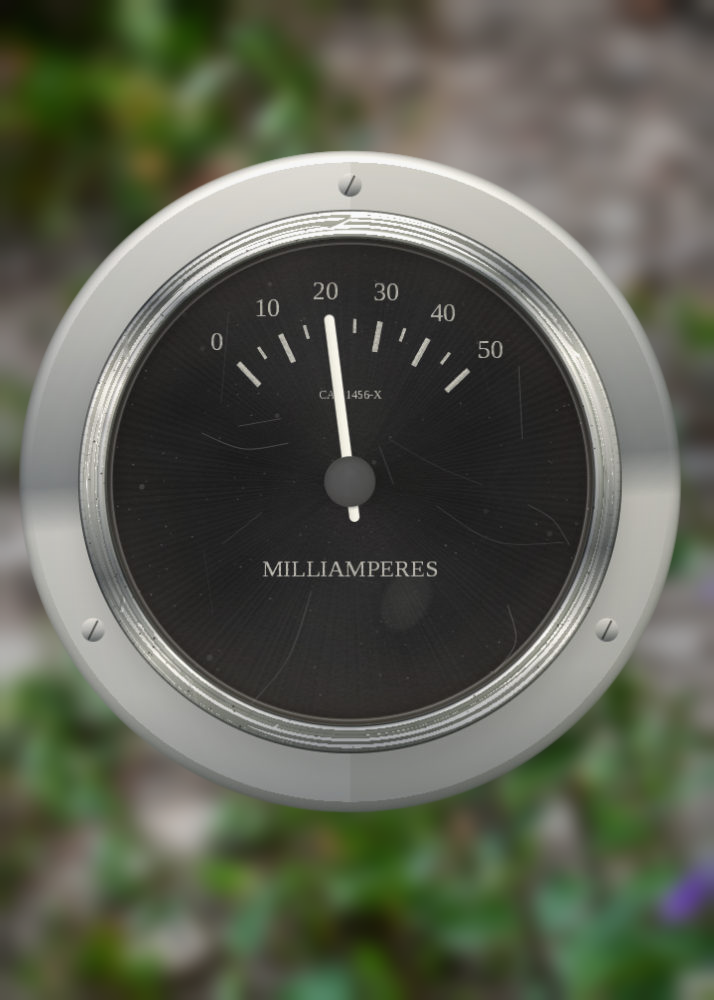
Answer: 20 mA
